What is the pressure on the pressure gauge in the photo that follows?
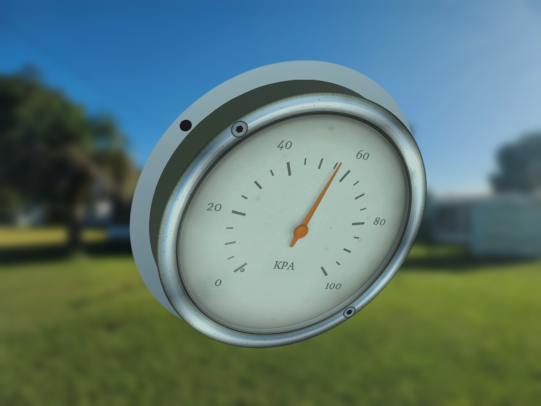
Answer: 55 kPa
